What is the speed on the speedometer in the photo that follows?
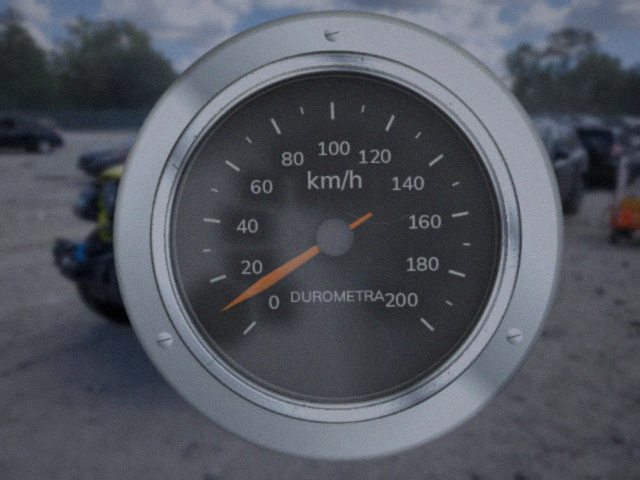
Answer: 10 km/h
